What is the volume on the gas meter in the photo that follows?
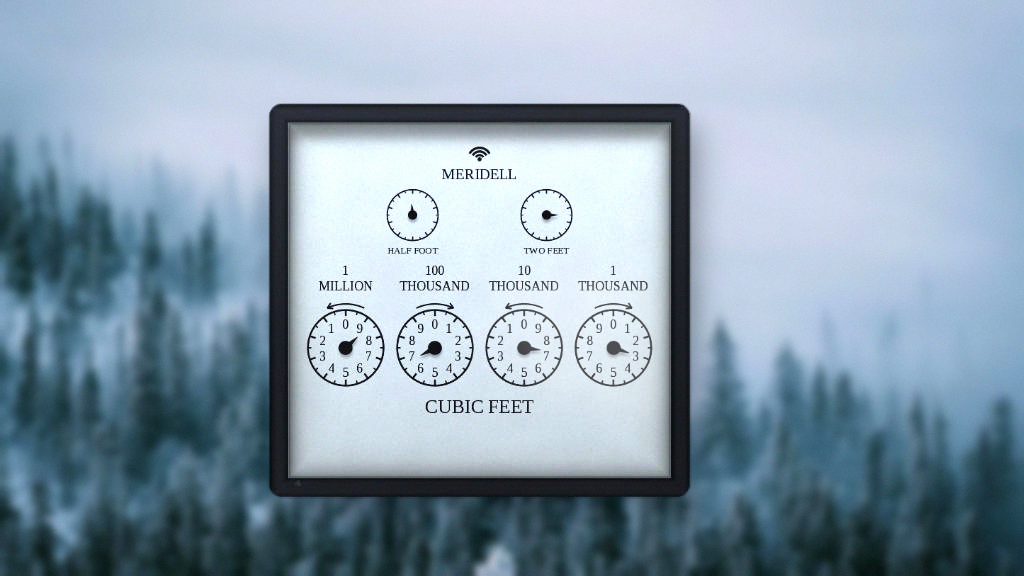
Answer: 867300 ft³
